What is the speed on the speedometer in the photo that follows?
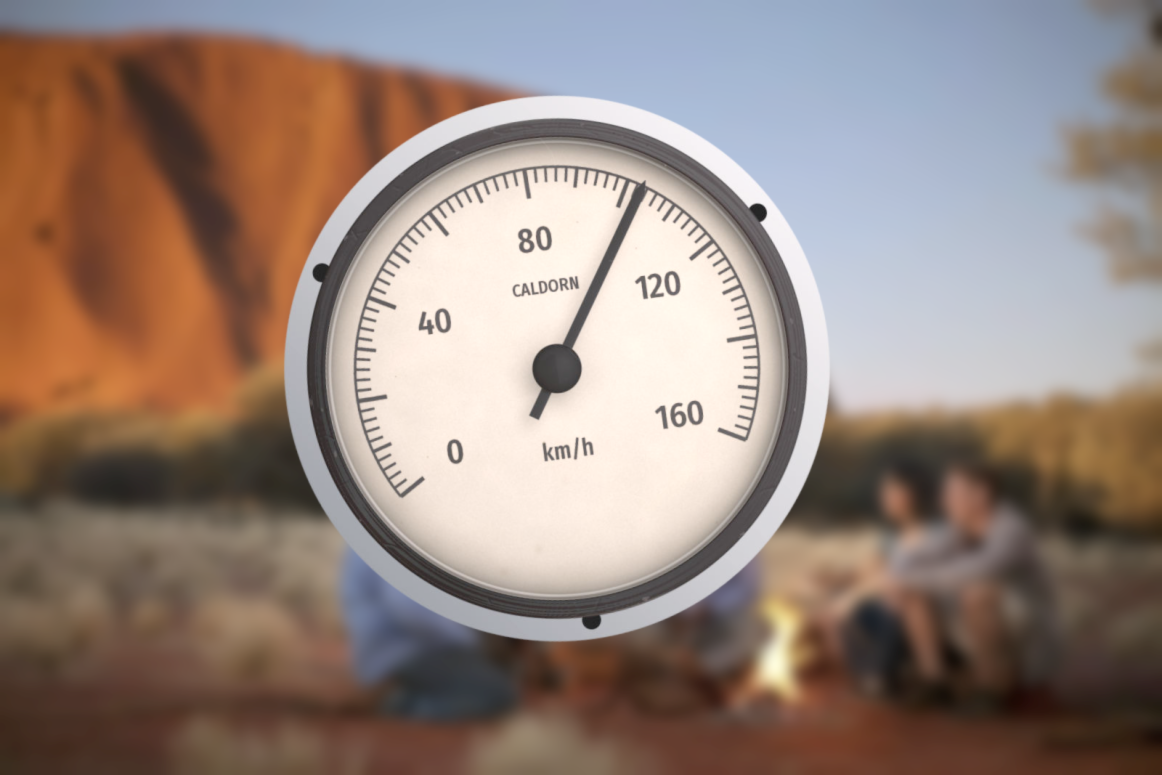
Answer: 103 km/h
